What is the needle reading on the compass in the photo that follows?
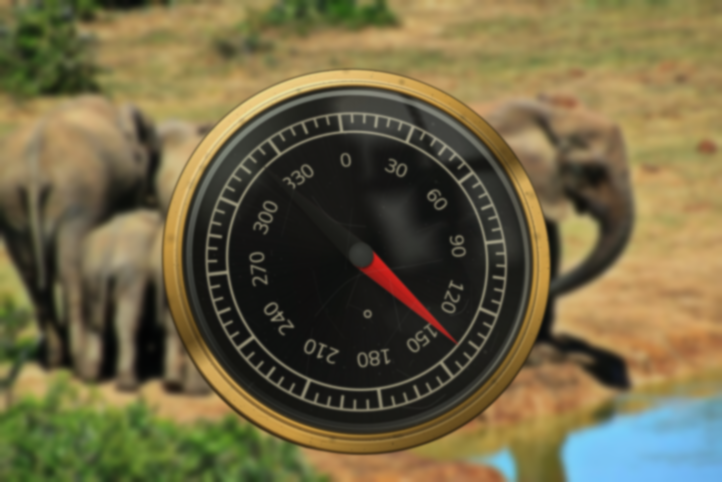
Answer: 140 °
